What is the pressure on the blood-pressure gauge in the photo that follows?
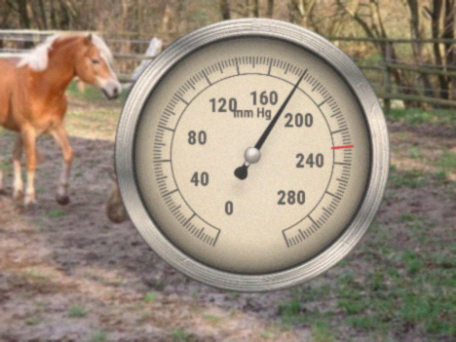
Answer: 180 mmHg
